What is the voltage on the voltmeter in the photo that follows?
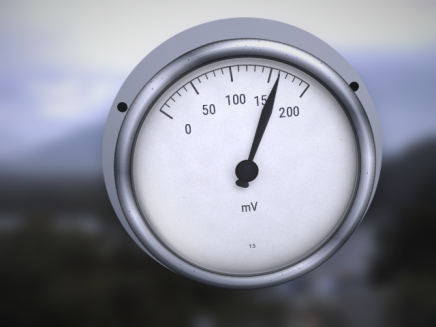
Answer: 160 mV
